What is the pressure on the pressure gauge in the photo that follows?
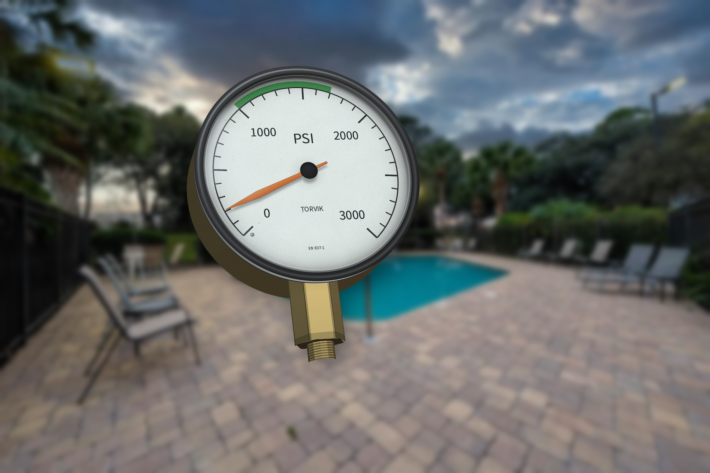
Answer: 200 psi
